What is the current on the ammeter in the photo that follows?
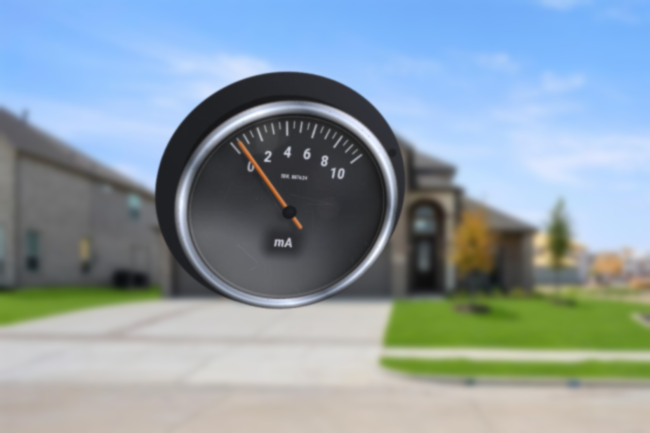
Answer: 0.5 mA
